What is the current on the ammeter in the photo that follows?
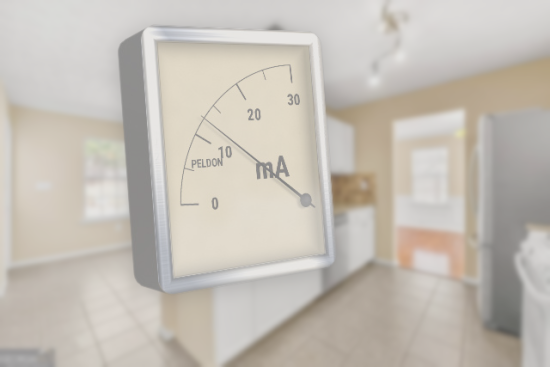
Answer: 12.5 mA
